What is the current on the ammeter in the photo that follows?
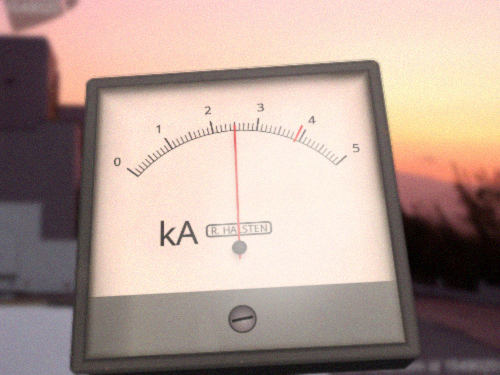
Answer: 2.5 kA
